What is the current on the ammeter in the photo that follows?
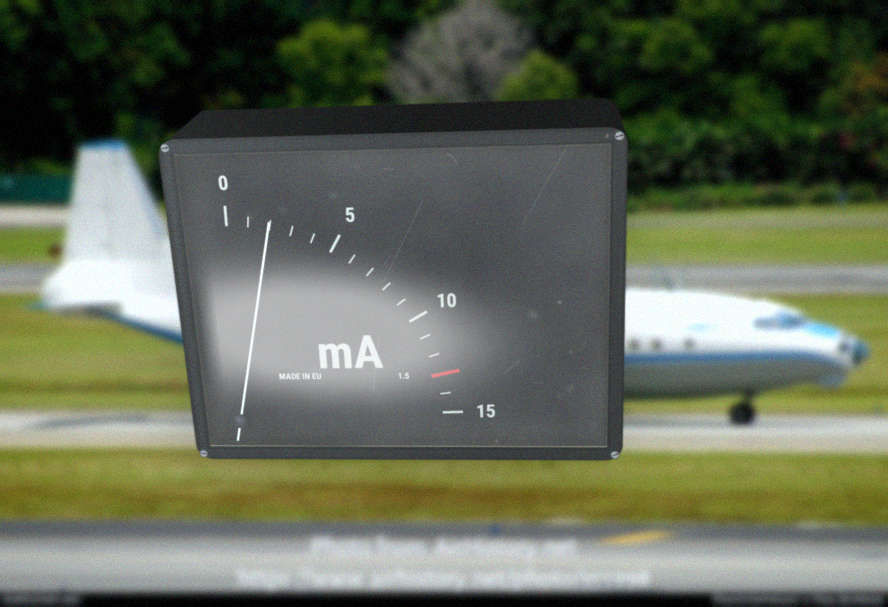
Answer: 2 mA
